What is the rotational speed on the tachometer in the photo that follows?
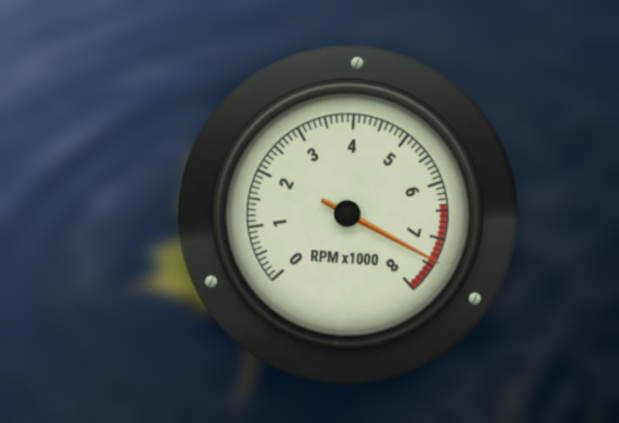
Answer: 7400 rpm
